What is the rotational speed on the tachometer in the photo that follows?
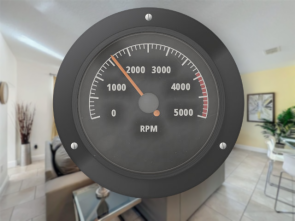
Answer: 1600 rpm
